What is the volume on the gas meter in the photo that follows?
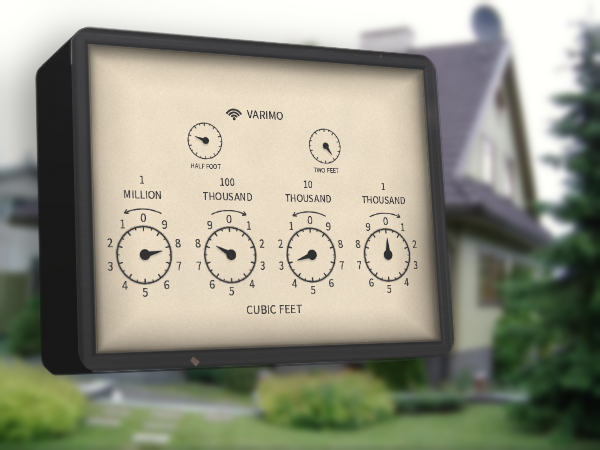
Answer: 783000 ft³
